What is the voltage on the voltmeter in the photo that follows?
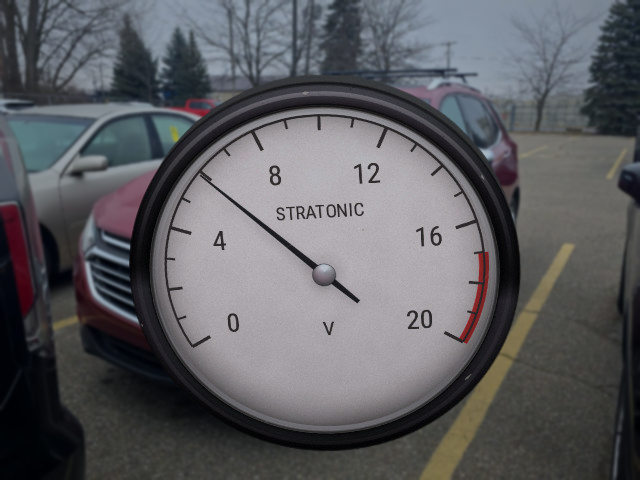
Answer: 6 V
